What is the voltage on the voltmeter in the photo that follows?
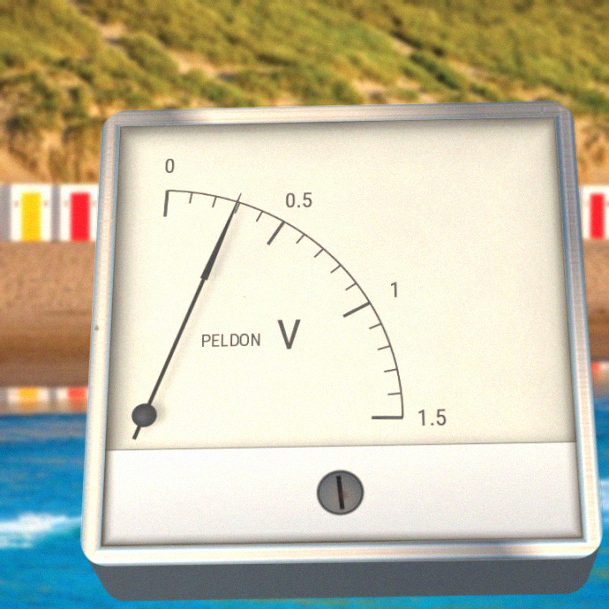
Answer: 0.3 V
